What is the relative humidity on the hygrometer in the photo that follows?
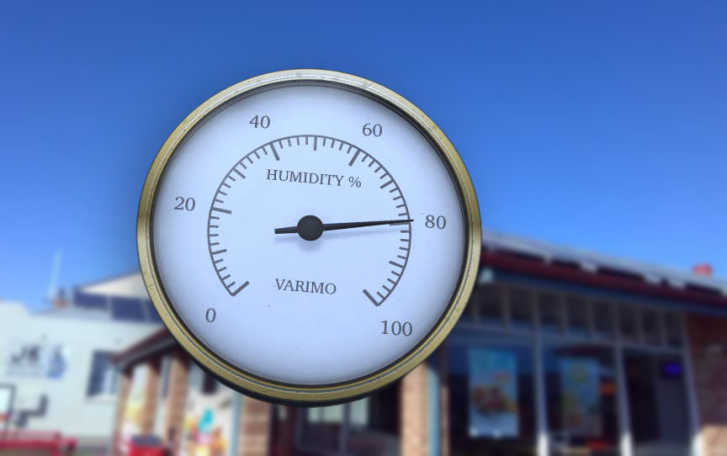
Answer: 80 %
